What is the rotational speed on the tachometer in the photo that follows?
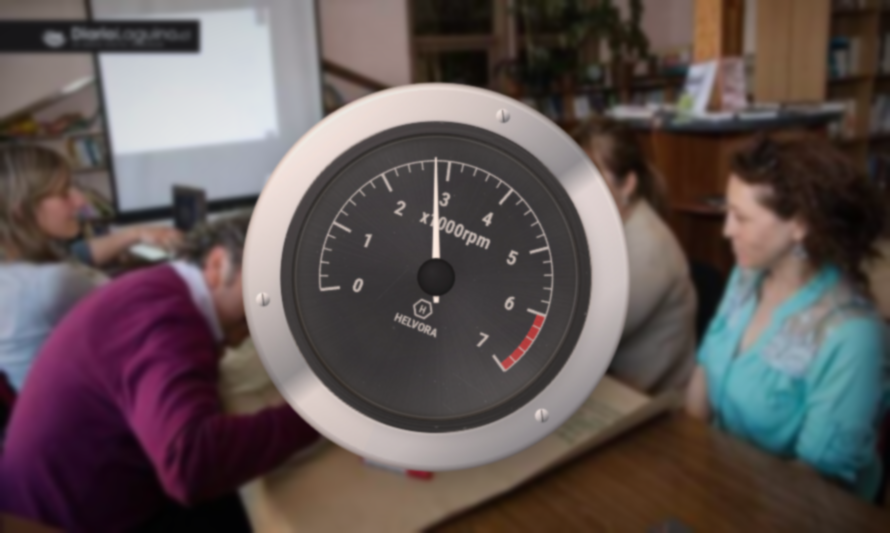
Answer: 2800 rpm
